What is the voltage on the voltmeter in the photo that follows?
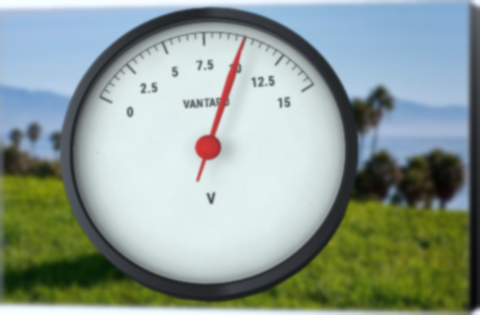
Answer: 10 V
